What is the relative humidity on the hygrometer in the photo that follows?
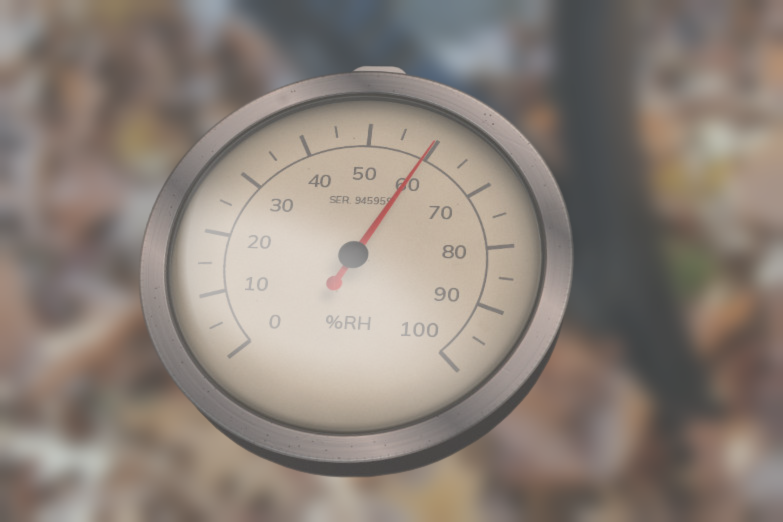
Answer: 60 %
